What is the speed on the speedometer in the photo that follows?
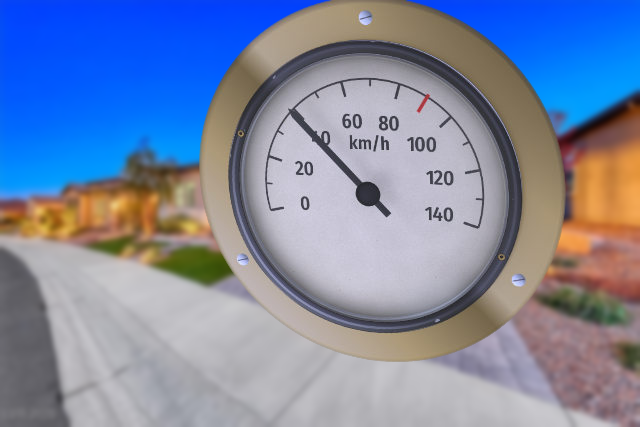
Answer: 40 km/h
